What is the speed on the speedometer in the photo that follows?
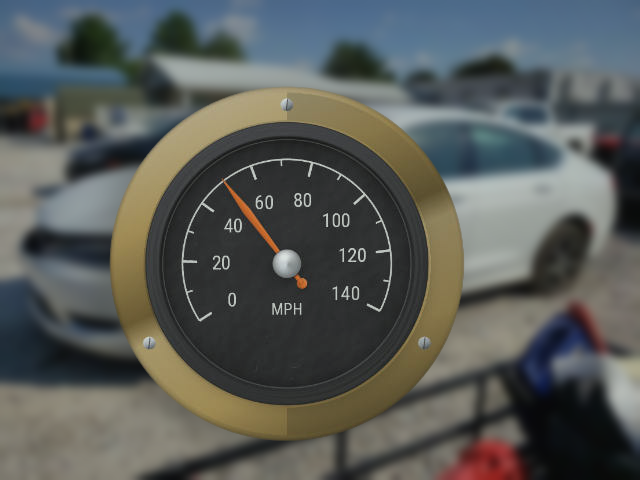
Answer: 50 mph
